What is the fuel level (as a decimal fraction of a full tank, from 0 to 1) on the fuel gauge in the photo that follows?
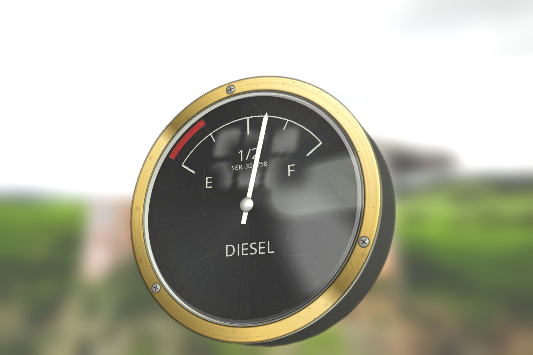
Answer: 0.625
